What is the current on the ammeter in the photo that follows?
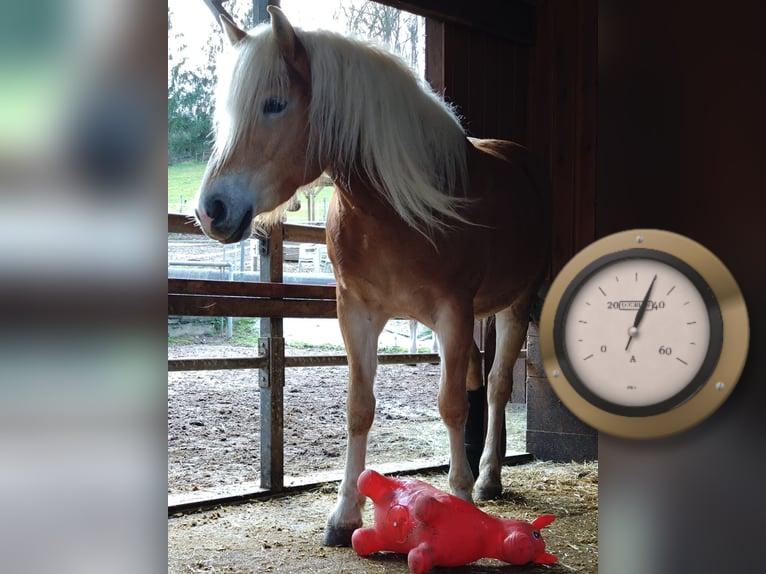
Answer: 35 A
